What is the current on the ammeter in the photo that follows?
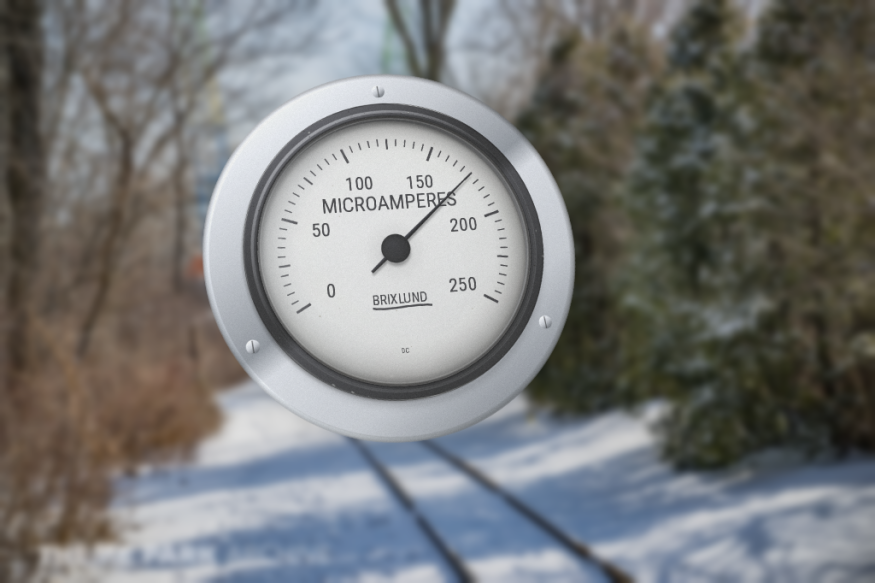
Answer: 175 µA
